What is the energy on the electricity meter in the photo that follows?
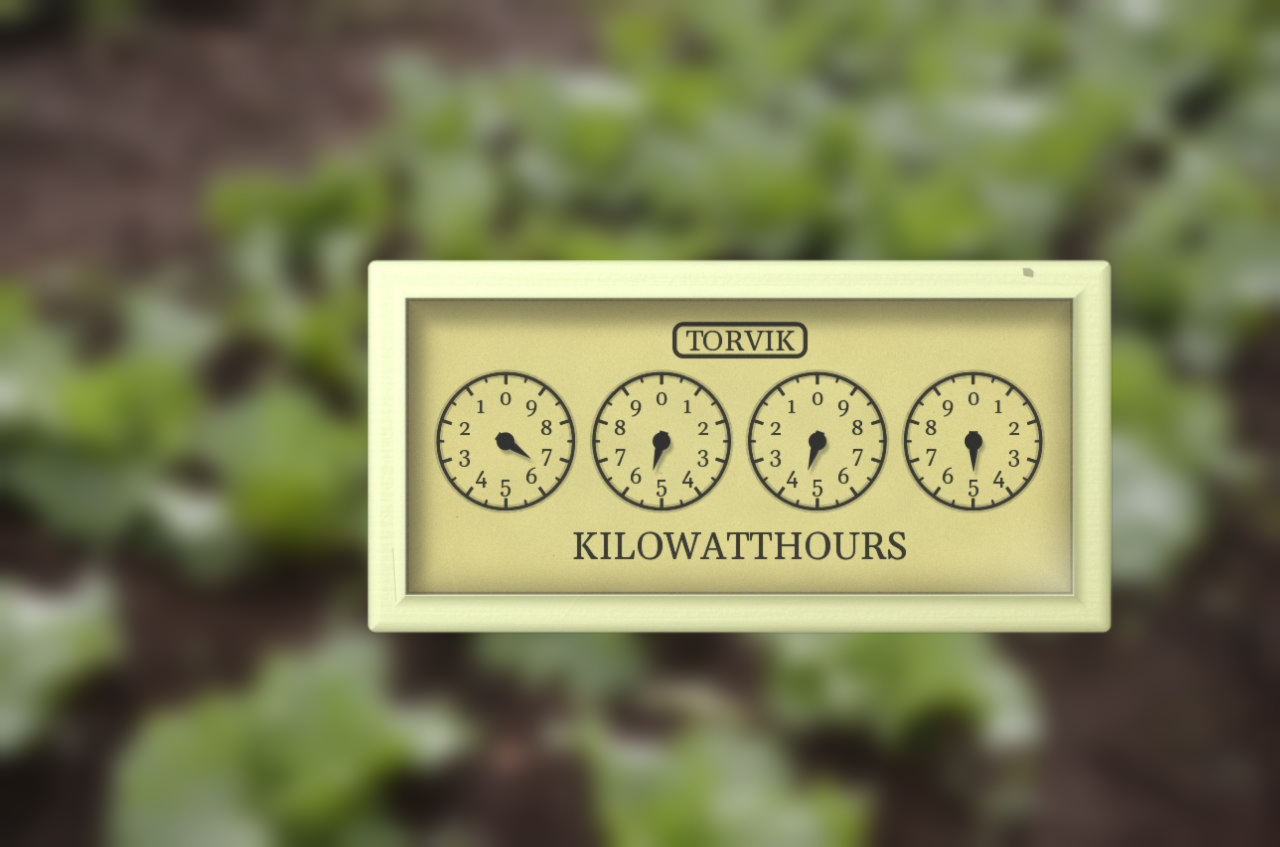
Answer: 6545 kWh
